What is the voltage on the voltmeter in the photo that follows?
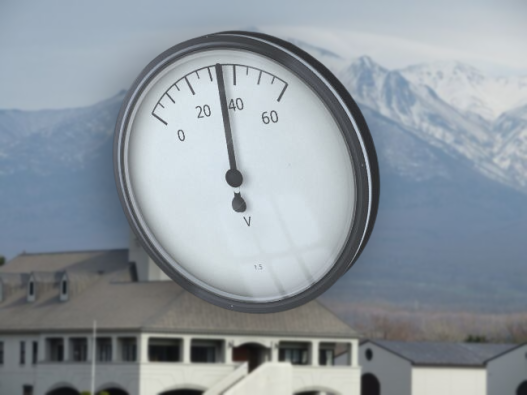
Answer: 35 V
